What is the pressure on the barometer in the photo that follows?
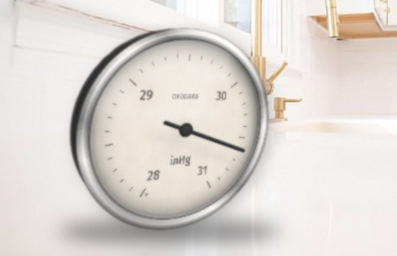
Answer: 30.6 inHg
